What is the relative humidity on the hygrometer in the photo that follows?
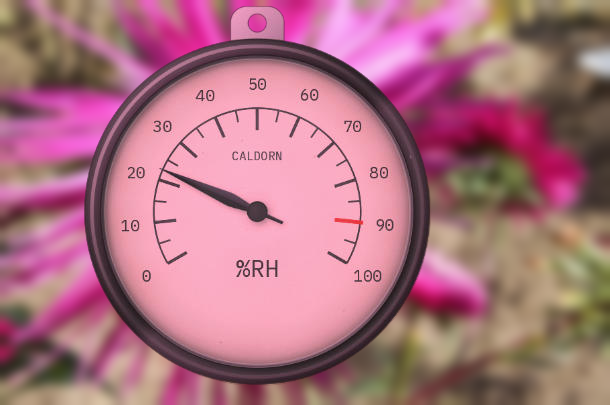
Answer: 22.5 %
